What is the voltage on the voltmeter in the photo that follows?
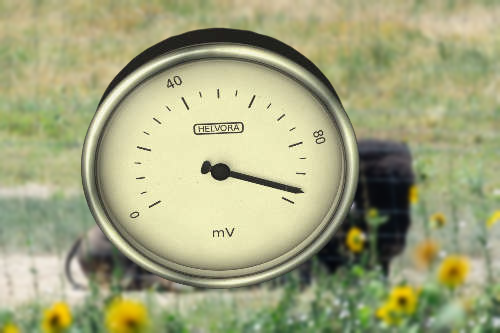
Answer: 95 mV
